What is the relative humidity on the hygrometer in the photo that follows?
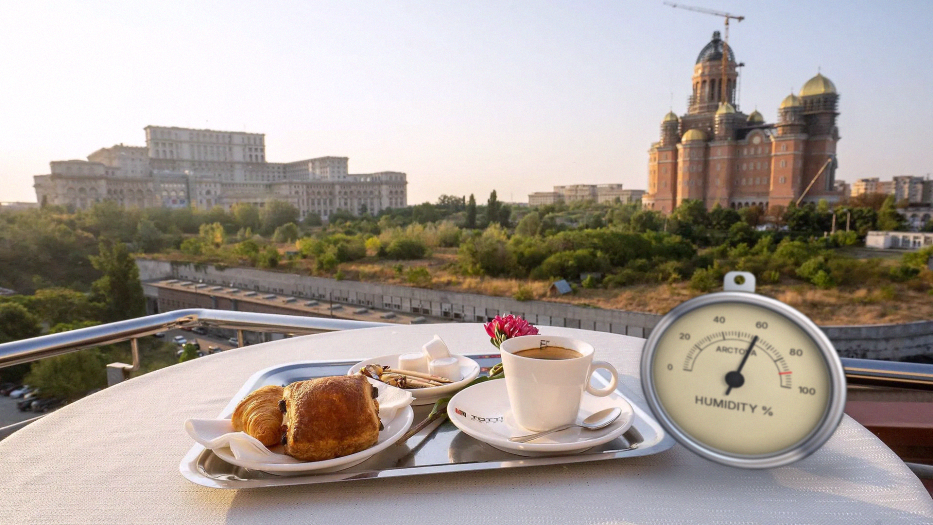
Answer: 60 %
